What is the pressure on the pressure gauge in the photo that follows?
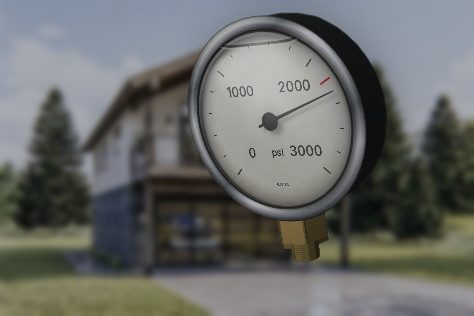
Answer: 2300 psi
